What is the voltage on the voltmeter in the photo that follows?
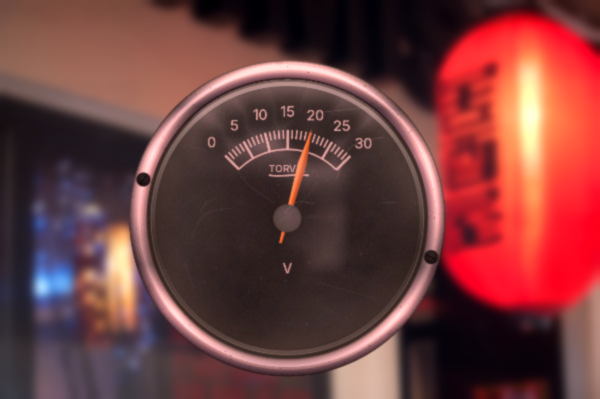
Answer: 20 V
